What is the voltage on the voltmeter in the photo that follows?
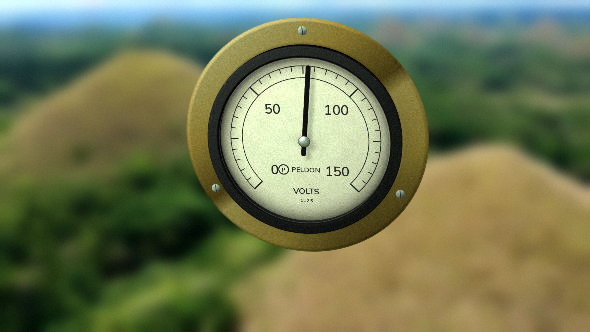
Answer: 77.5 V
